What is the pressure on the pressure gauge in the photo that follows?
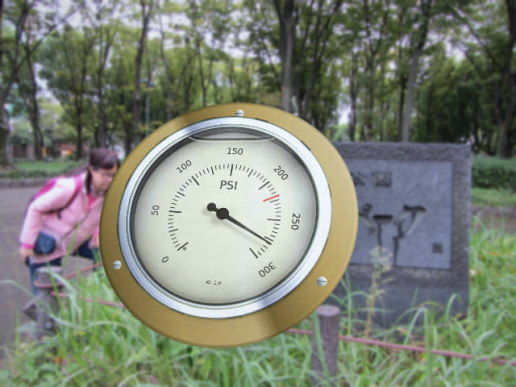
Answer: 280 psi
